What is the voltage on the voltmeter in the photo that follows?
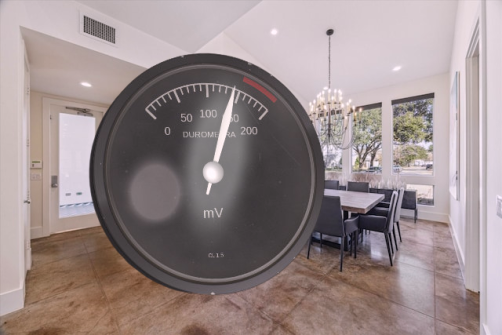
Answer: 140 mV
